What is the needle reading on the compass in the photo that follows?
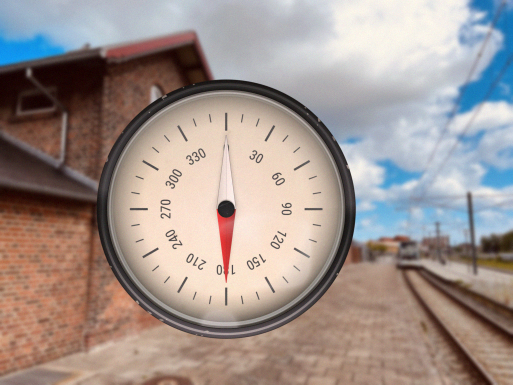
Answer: 180 °
